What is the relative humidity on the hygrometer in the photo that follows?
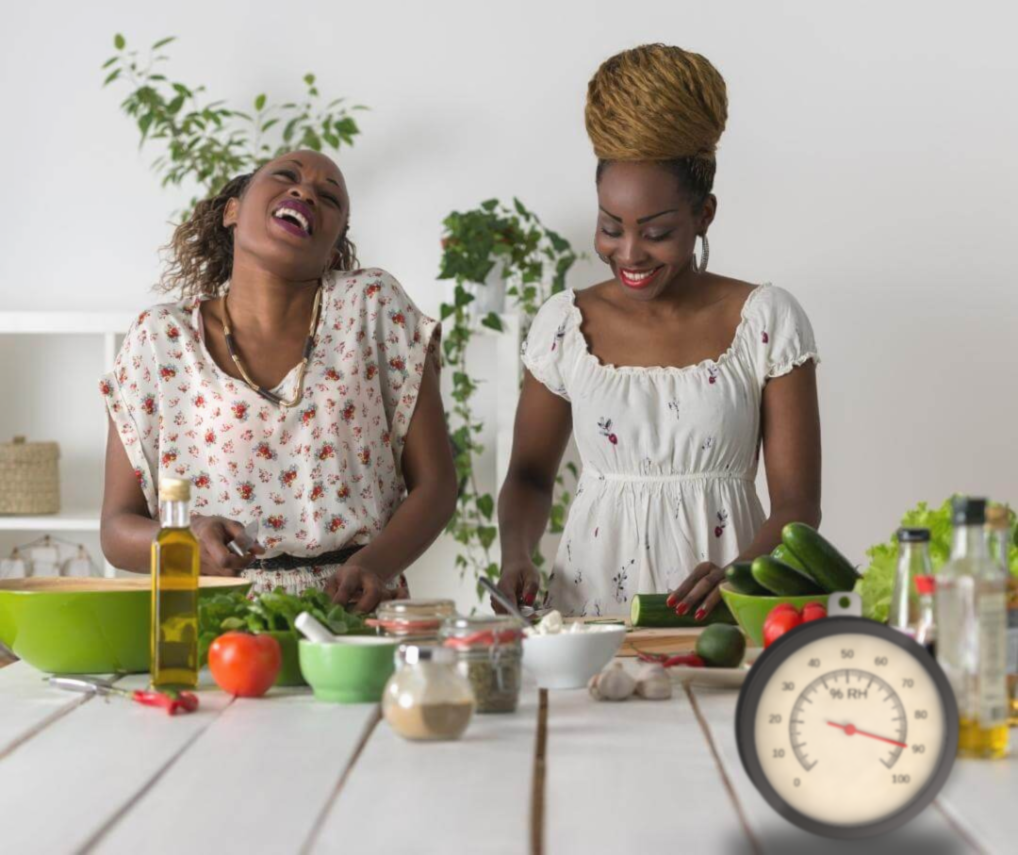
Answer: 90 %
